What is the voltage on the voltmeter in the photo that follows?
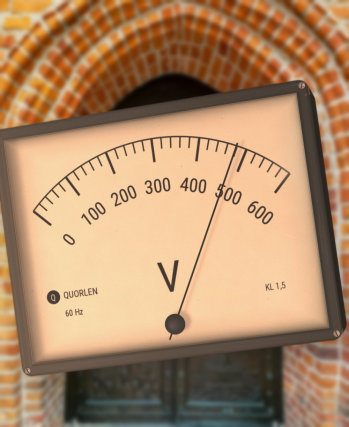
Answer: 480 V
